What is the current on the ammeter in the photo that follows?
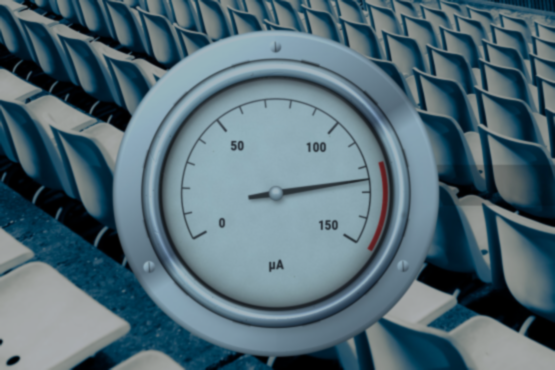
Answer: 125 µA
